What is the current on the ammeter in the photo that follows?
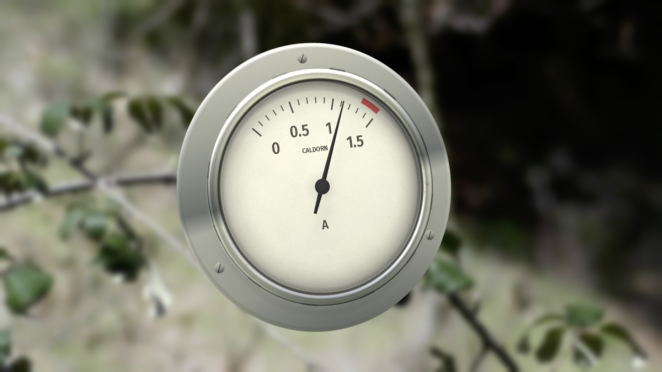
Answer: 1.1 A
